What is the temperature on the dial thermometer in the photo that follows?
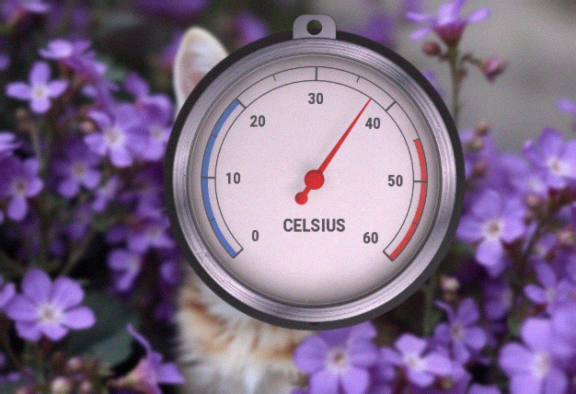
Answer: 37.5 °C
